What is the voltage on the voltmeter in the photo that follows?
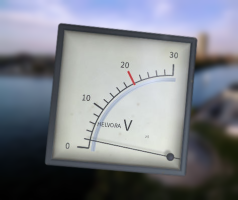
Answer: 2 V
